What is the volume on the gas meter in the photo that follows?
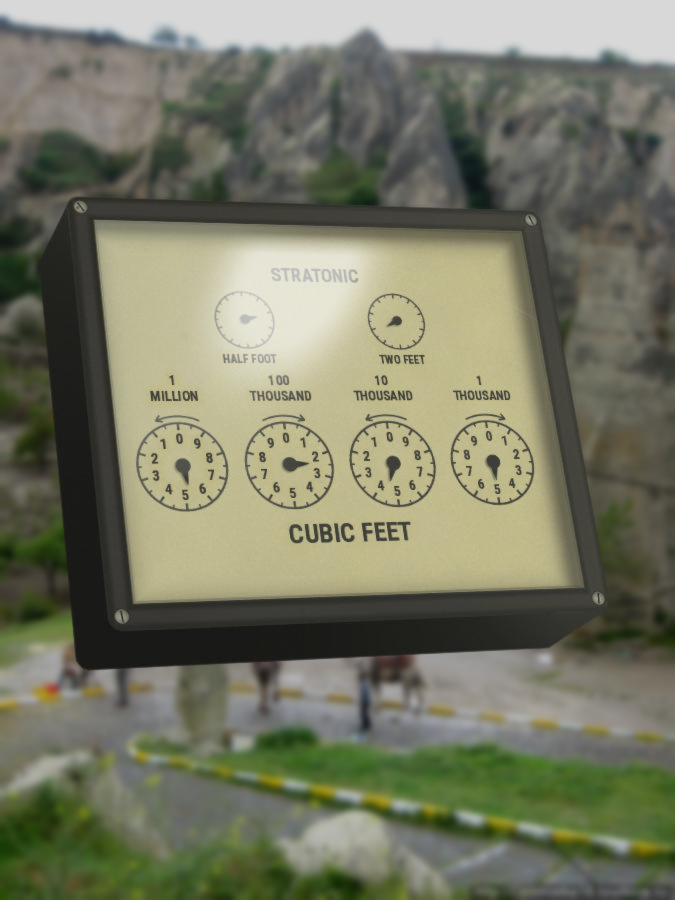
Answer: 524500 ft³
